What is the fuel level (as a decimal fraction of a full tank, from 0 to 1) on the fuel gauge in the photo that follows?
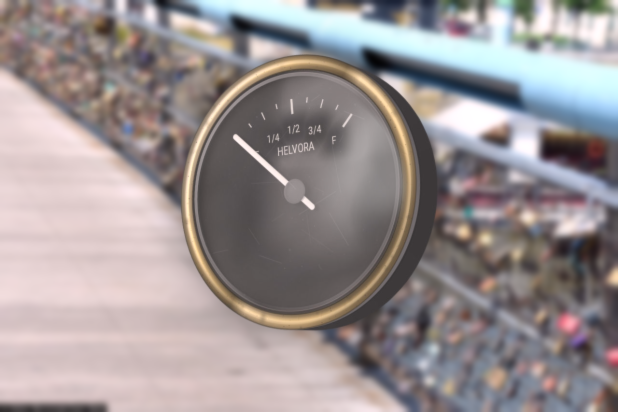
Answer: 0
